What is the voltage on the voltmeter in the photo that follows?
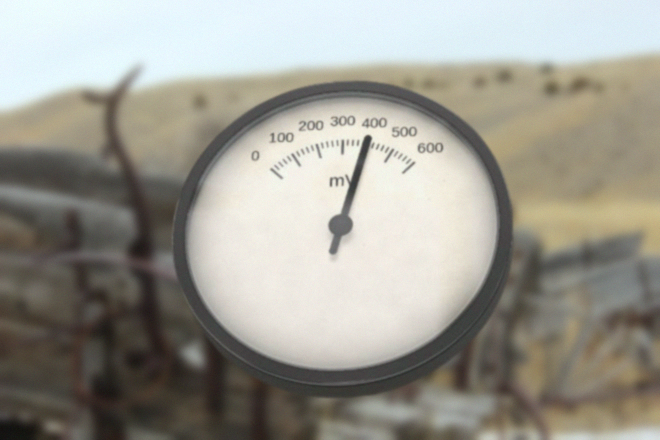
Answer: 400 mV
